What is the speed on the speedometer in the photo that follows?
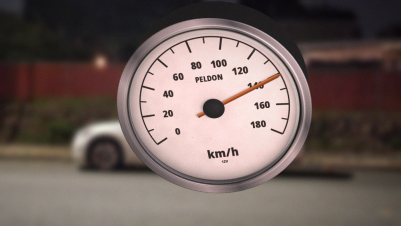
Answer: 140 km/h
